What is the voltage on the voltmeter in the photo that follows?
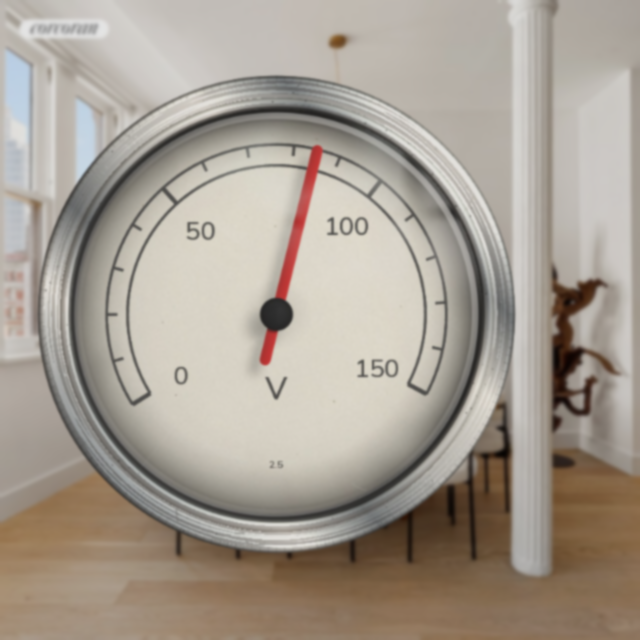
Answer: 85 V
